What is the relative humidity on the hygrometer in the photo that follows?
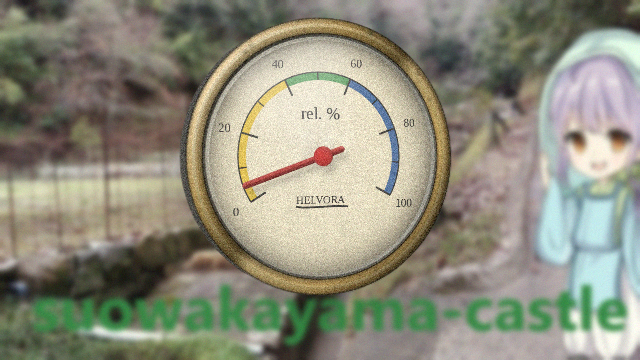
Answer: 5 %
